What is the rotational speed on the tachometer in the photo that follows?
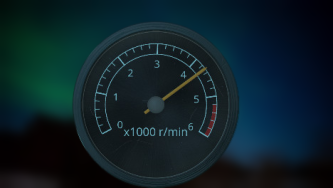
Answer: 4300 rpm
